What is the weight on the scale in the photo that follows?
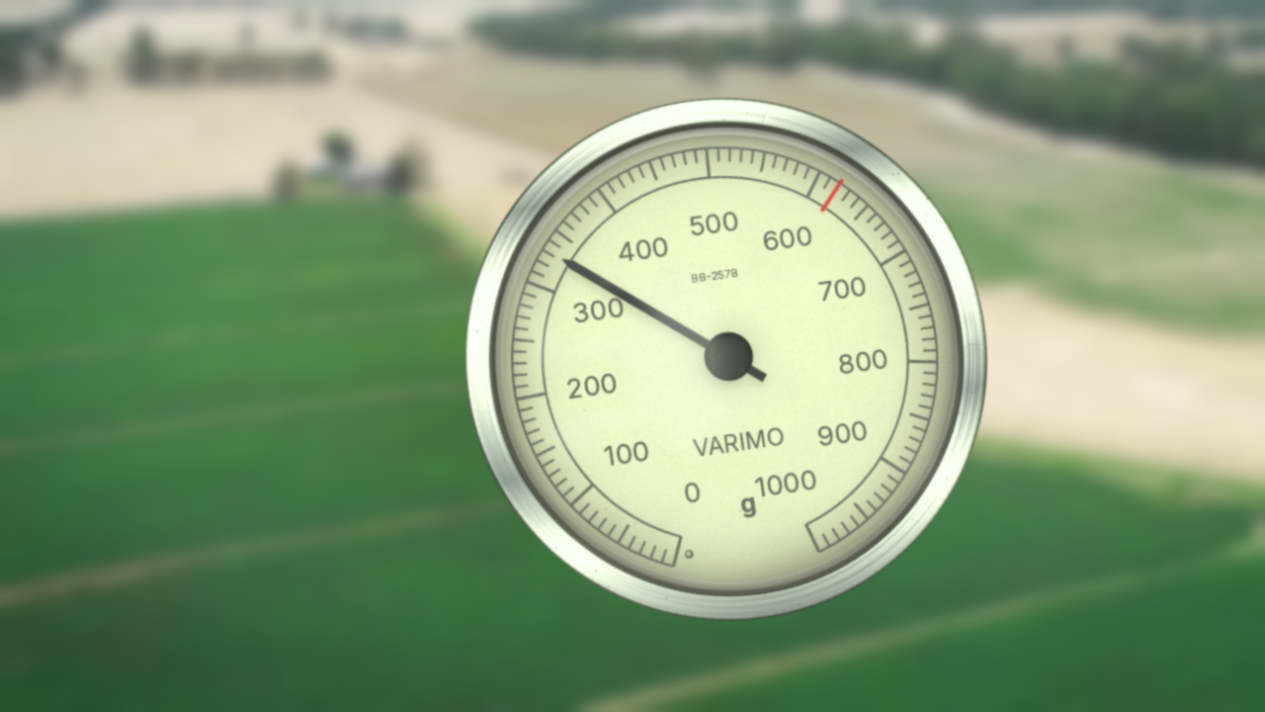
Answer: 330 g
